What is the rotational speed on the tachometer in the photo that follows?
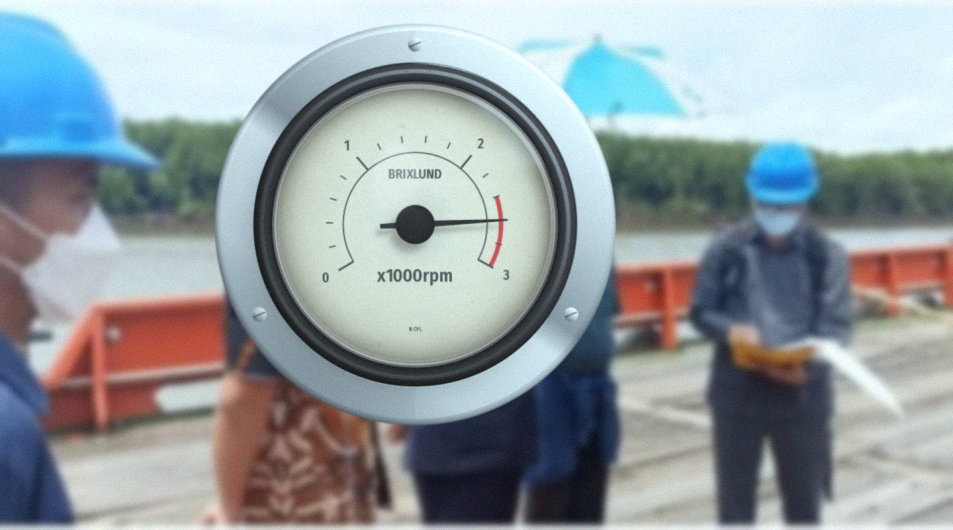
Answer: 2600 rpm
